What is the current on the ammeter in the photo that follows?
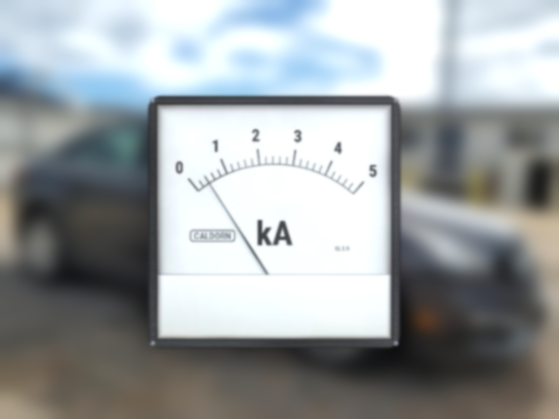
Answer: 0.4 kA
